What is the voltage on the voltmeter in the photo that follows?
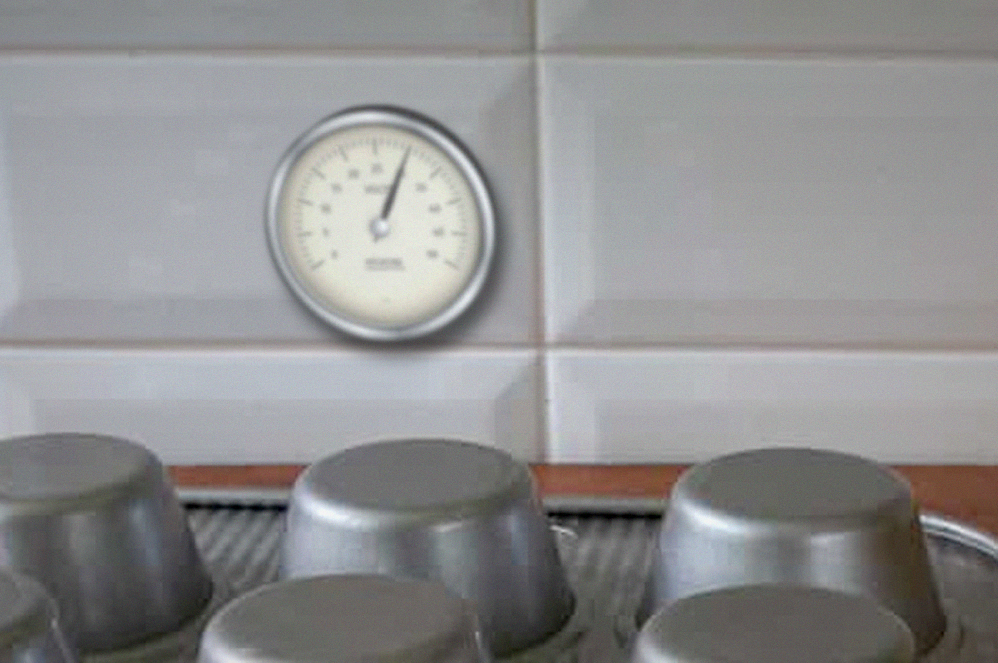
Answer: 30 V
